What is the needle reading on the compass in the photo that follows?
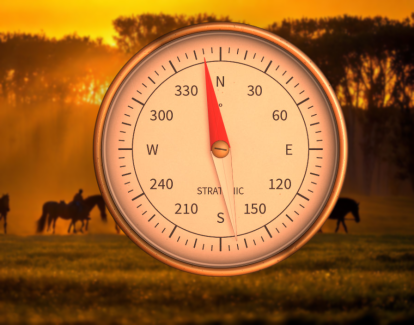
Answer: 350 °
